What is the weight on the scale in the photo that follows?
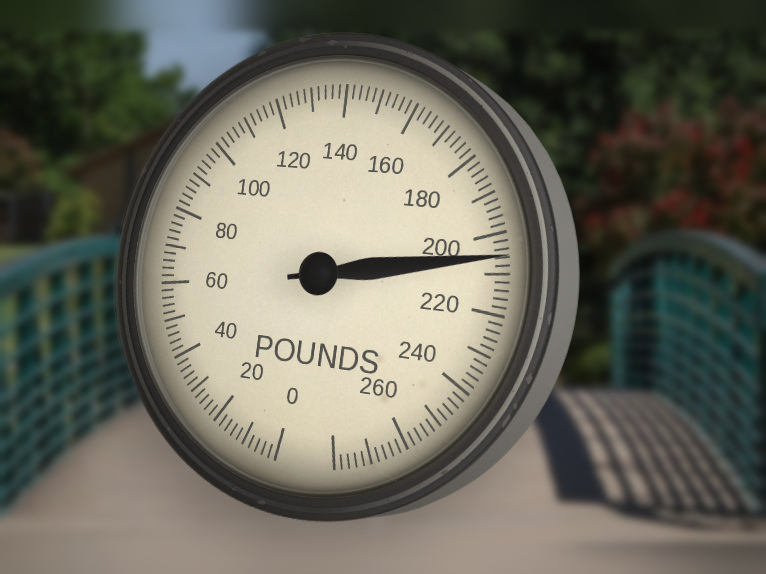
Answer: 206 lb
